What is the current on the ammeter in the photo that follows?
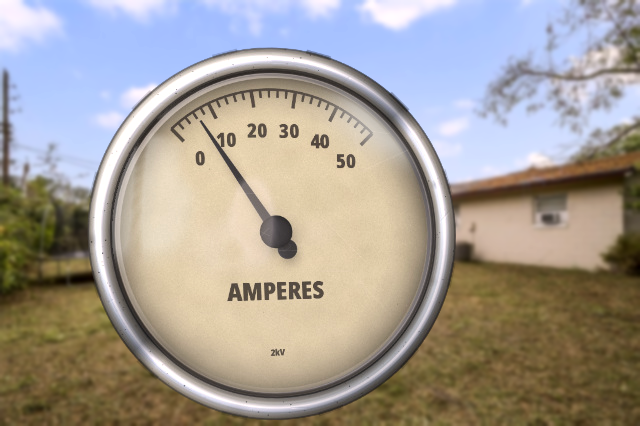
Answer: 6 A
